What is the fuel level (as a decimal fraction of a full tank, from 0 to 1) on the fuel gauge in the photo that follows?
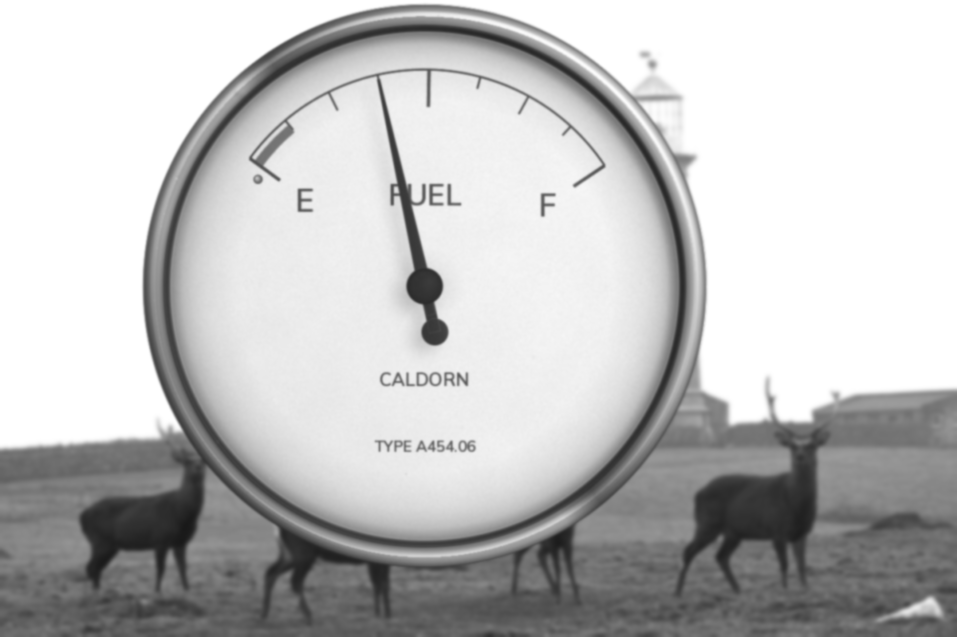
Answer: 0.375
